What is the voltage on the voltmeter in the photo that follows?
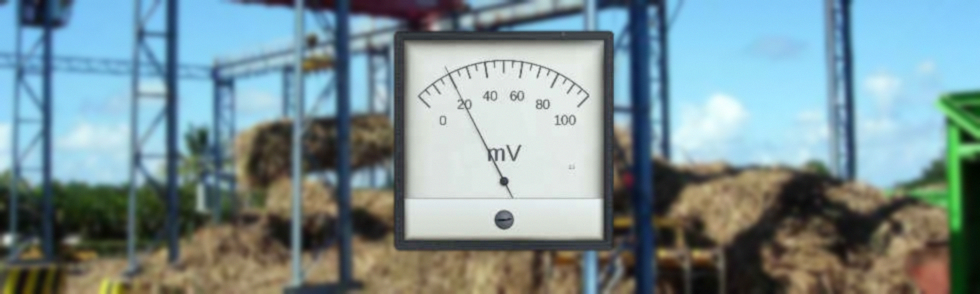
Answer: 20 mV
